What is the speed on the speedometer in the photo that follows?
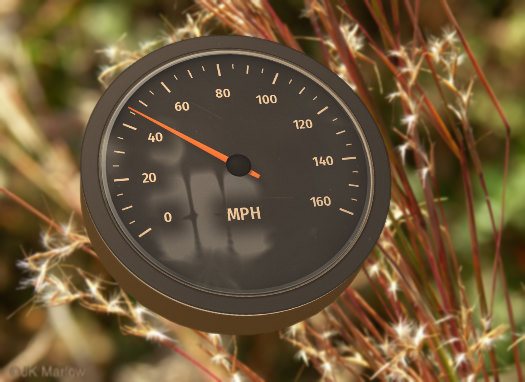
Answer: 45 mph
